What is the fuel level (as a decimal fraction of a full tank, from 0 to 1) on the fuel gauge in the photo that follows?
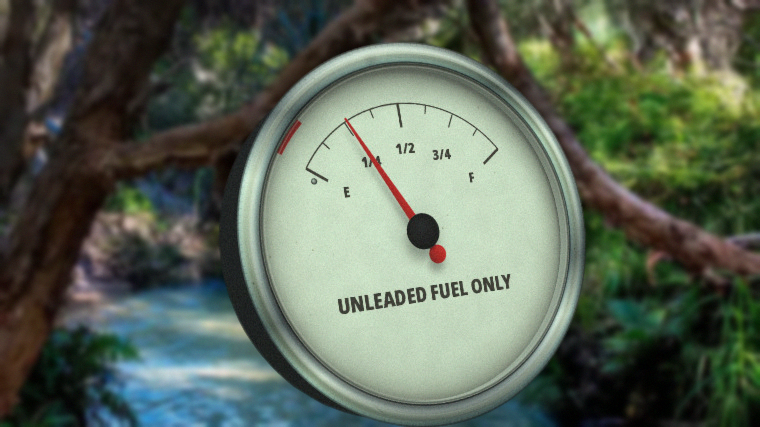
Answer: 0.25
